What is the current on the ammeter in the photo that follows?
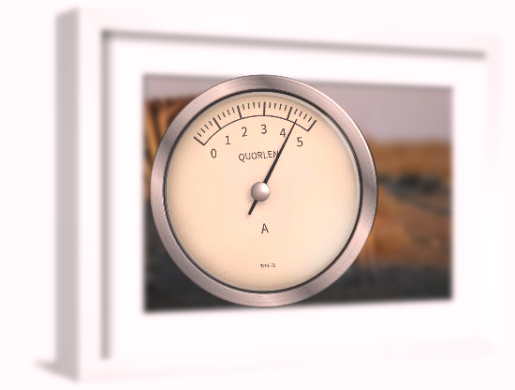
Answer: 4.4 A
